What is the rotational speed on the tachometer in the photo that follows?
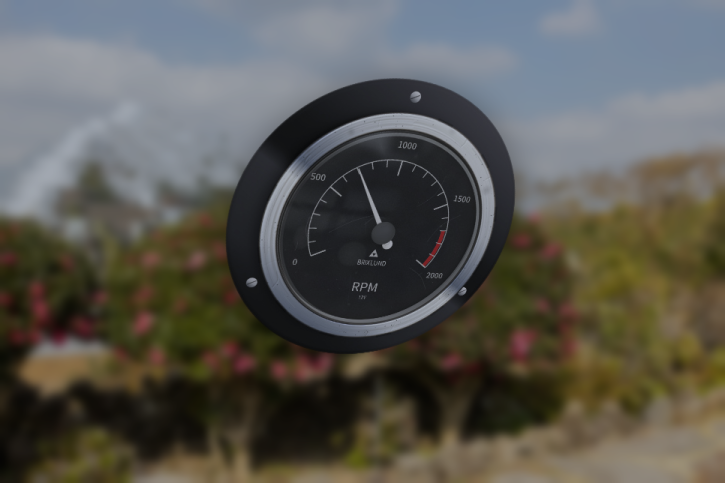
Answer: 700 rpm
